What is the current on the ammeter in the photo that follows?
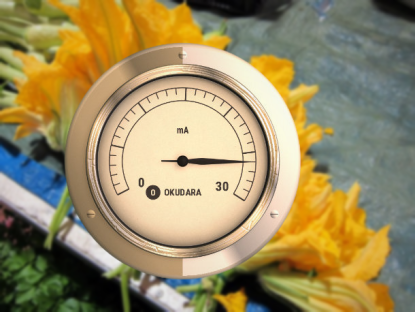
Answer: 26 mA
